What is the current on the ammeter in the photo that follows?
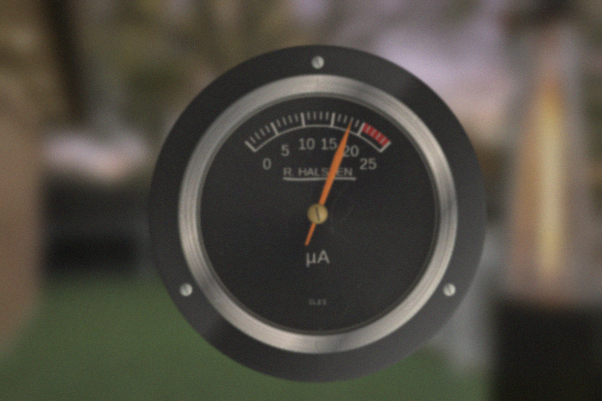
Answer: 18 µA
